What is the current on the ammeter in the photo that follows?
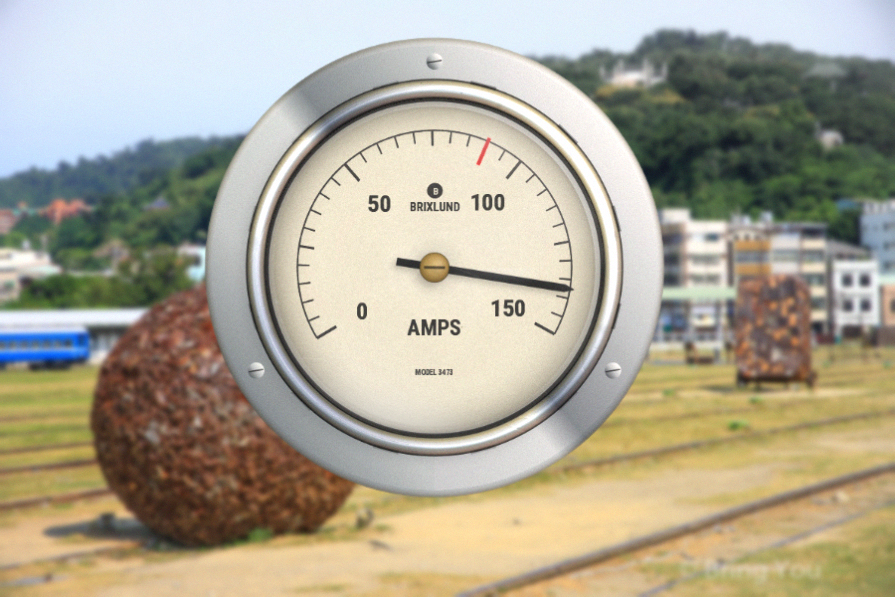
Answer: 137.5 A
